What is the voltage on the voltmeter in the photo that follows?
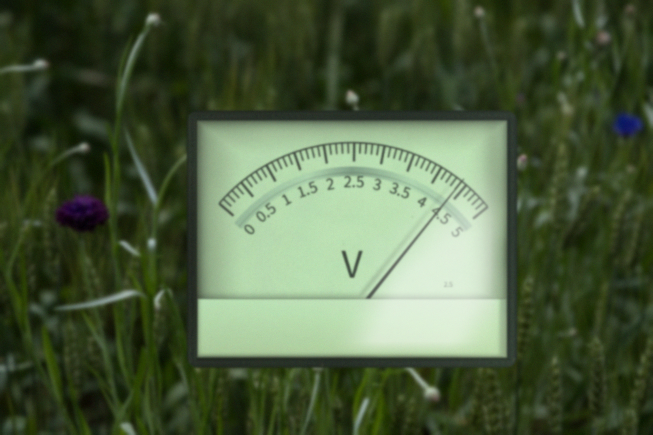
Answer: 4.4 V
